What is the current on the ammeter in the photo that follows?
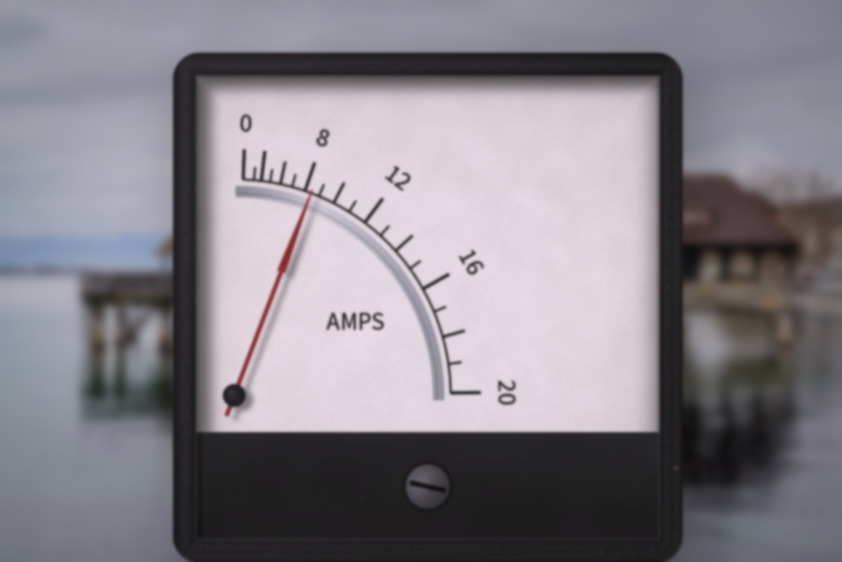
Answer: 8.5 A
